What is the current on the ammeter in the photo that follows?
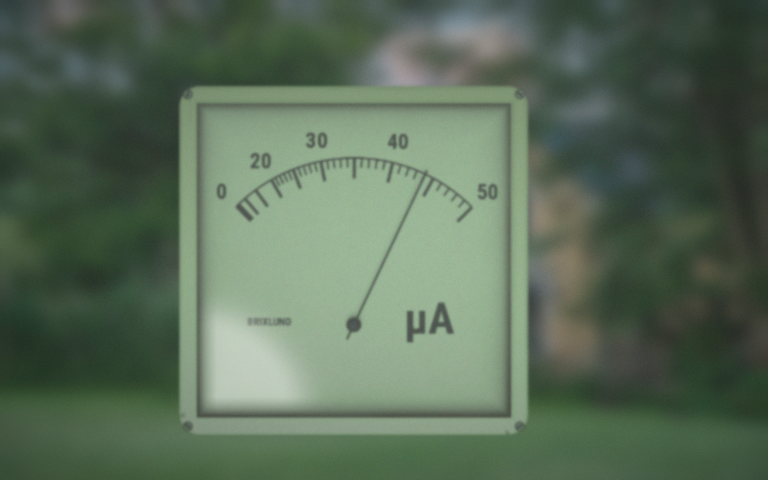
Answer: 44 µA
